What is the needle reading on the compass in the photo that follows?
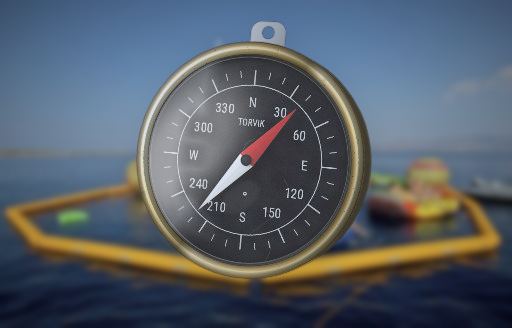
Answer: 40 °
